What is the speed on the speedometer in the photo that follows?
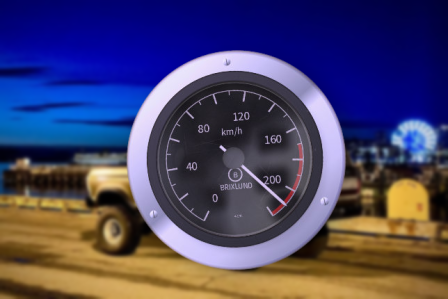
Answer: 210 km/h
